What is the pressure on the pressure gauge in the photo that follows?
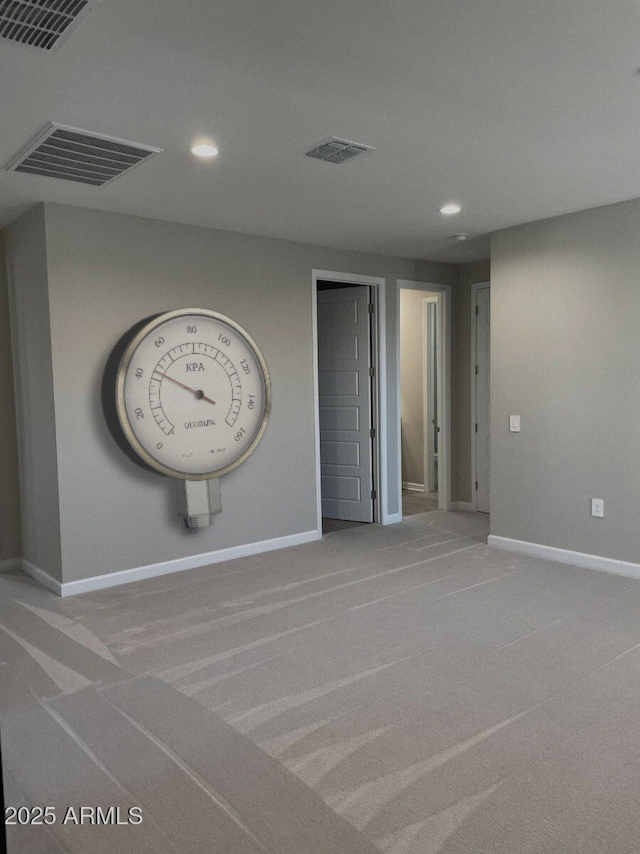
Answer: 45 kPa
